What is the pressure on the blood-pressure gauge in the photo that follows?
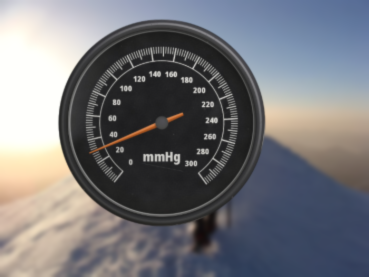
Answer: 30 mmHg
